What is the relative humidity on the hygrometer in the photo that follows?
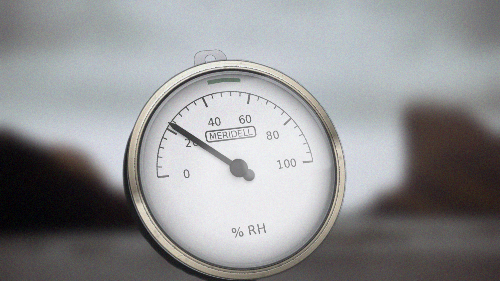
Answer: 22 %
